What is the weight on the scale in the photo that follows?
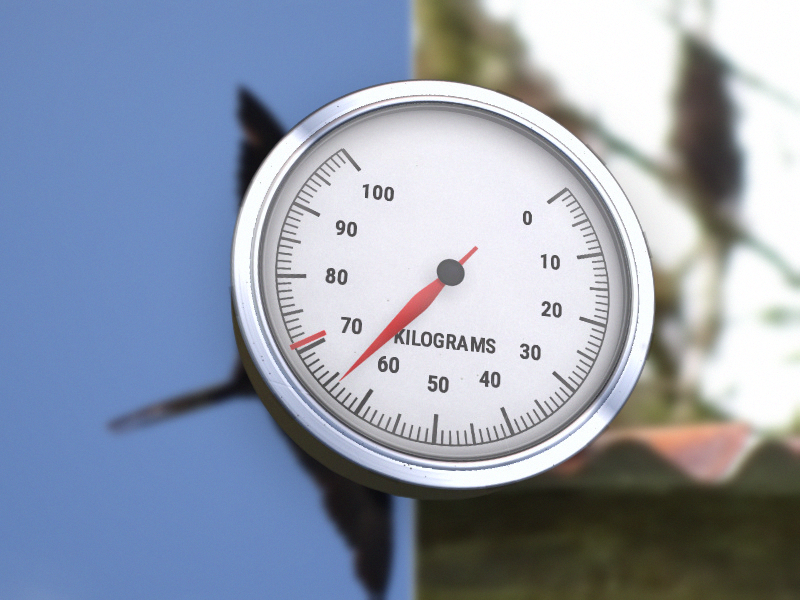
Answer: 64 kg
